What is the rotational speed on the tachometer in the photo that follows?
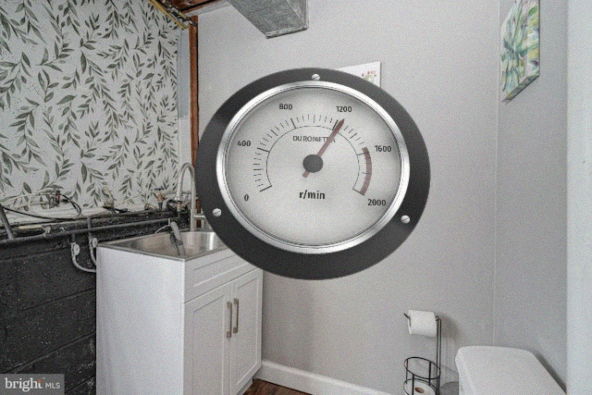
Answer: 1250 rpm
